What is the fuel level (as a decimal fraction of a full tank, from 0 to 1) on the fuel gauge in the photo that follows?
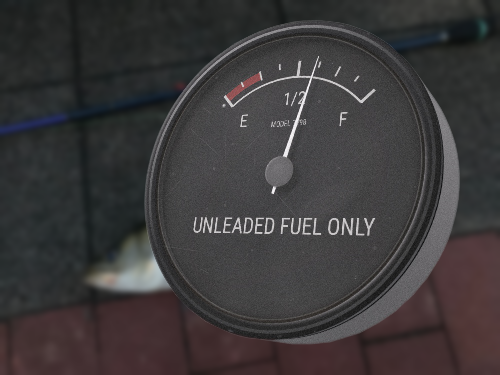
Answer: 0.625
